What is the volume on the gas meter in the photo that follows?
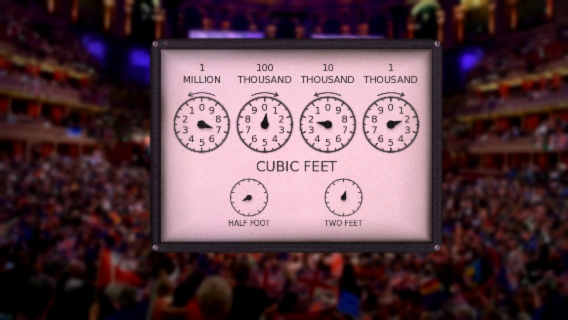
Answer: 702200 ft³
